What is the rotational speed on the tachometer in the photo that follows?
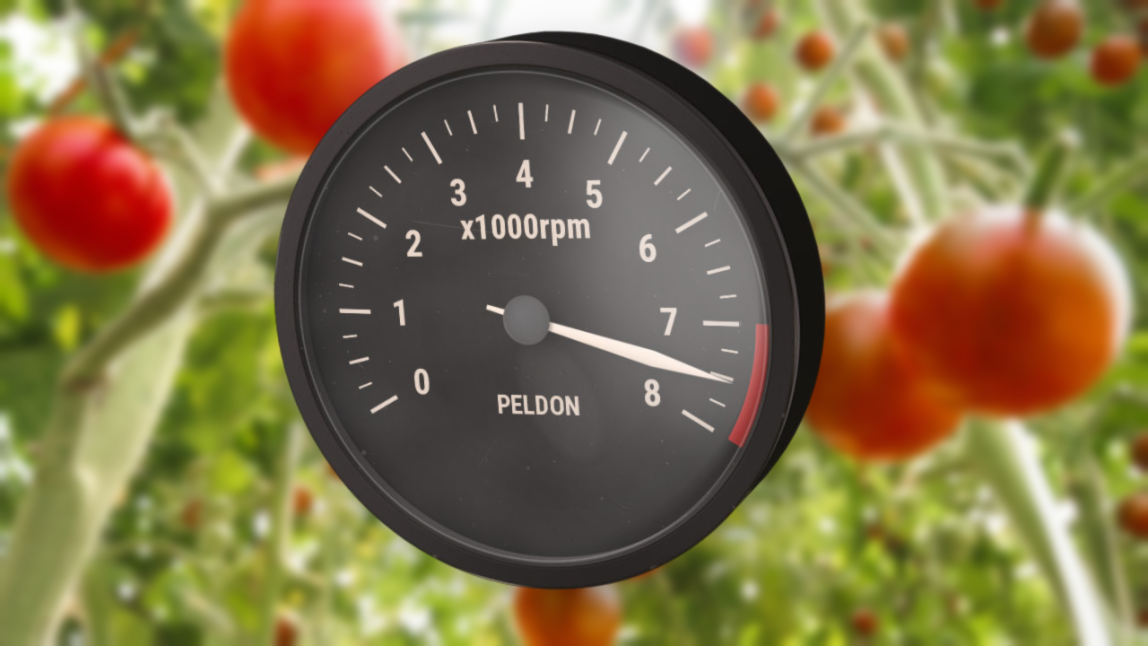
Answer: 7500 rpm
